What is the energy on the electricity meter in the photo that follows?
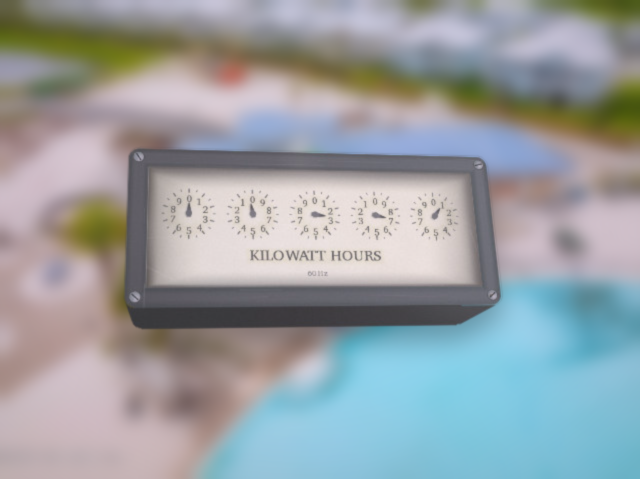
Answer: 271 kWh
